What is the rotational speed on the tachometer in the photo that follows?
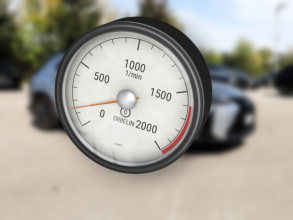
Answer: 150 rpm
